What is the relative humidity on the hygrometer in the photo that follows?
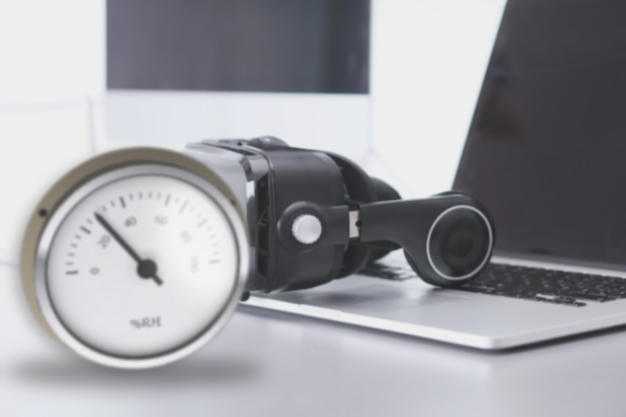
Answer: 28 %
